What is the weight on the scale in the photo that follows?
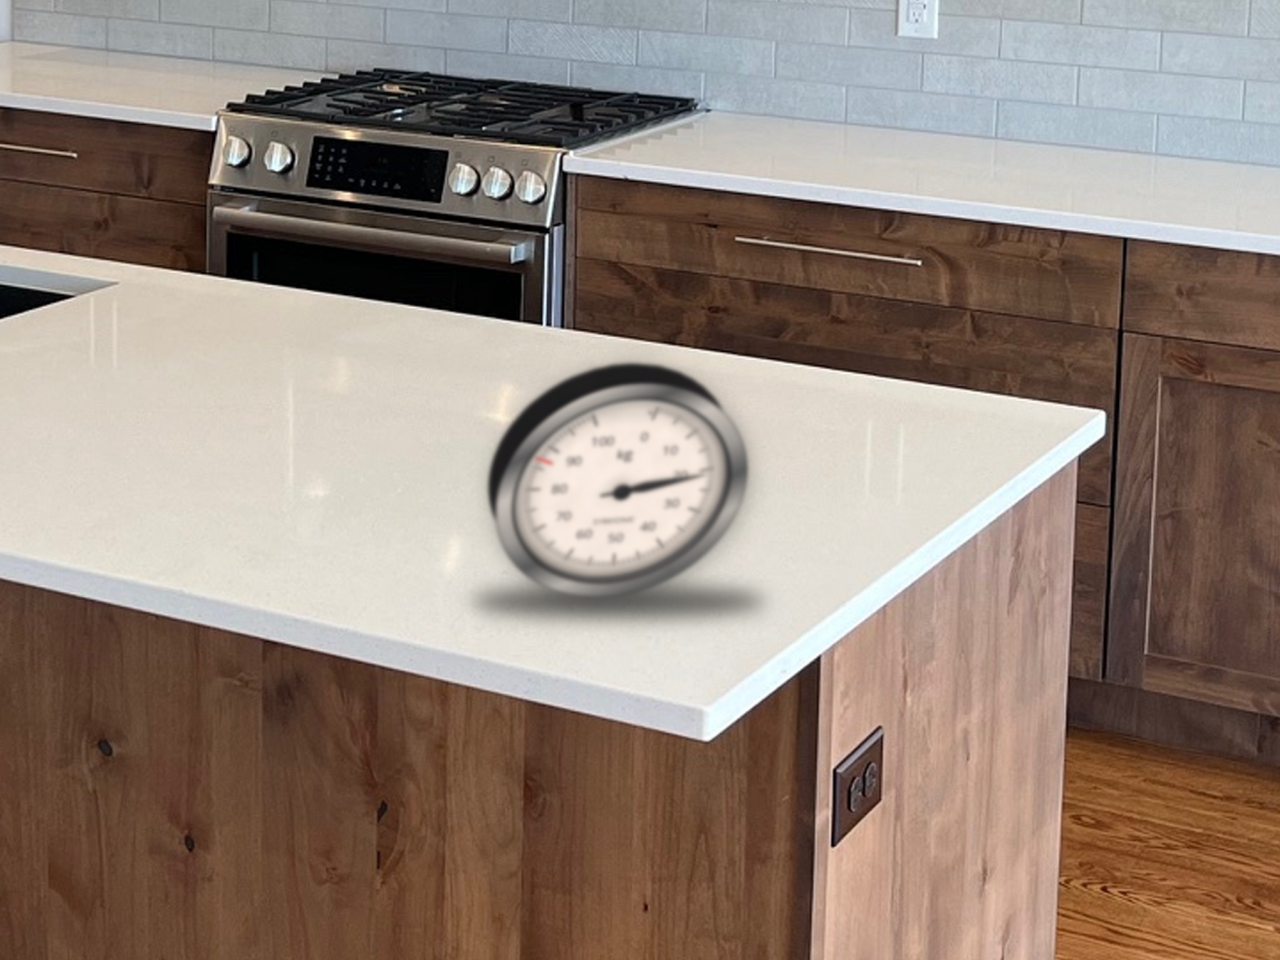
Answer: 20 kg
